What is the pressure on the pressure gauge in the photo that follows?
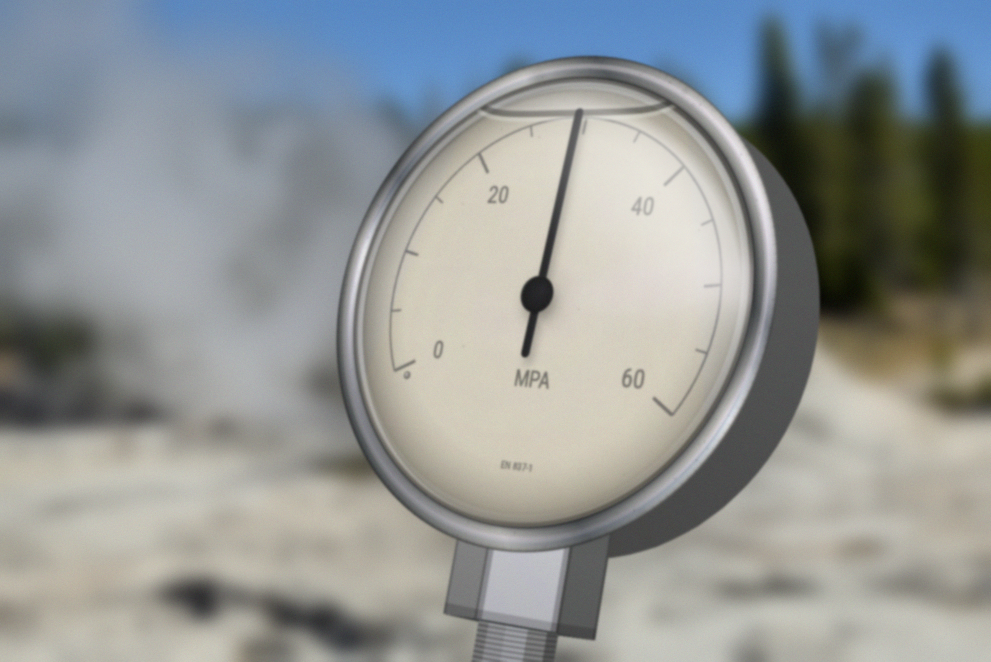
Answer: 30 MPa
